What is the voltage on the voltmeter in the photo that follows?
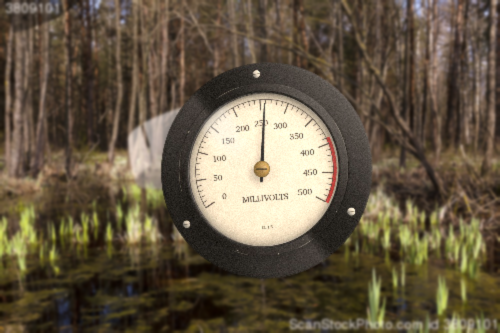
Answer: 260 mV
